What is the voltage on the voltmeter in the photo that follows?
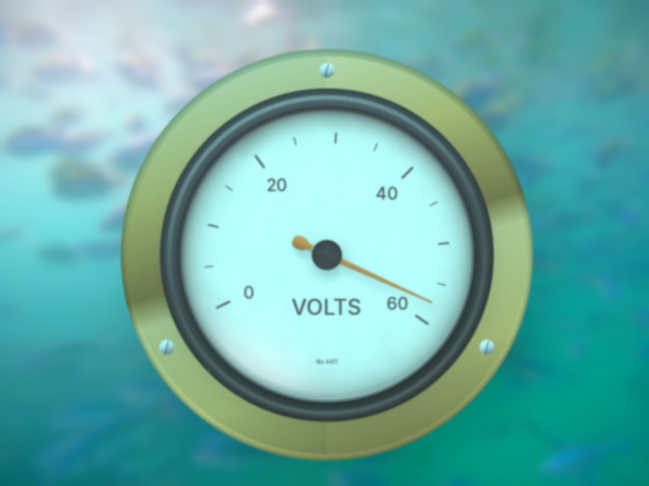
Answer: 57.5 V
